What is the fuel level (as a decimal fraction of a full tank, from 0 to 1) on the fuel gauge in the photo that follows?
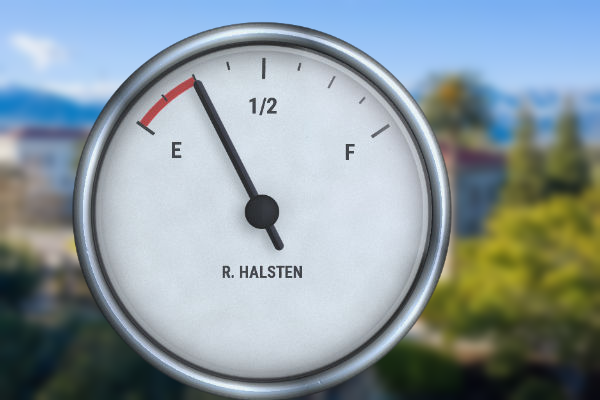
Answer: 0.25
